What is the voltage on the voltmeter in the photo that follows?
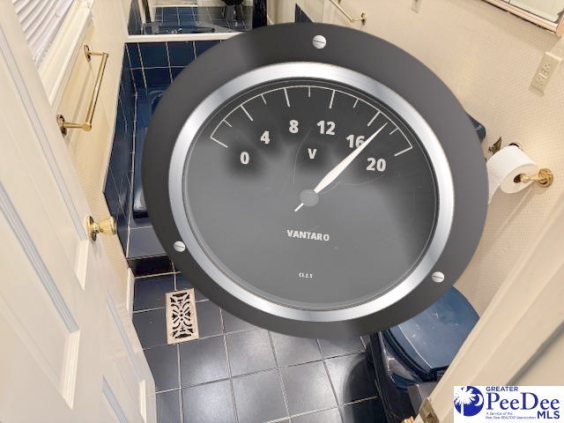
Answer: 17 V
